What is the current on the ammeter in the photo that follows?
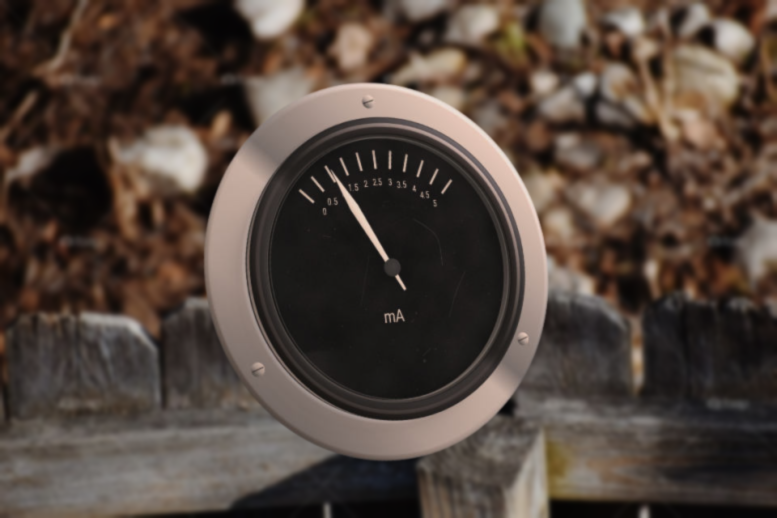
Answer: 1 mA
